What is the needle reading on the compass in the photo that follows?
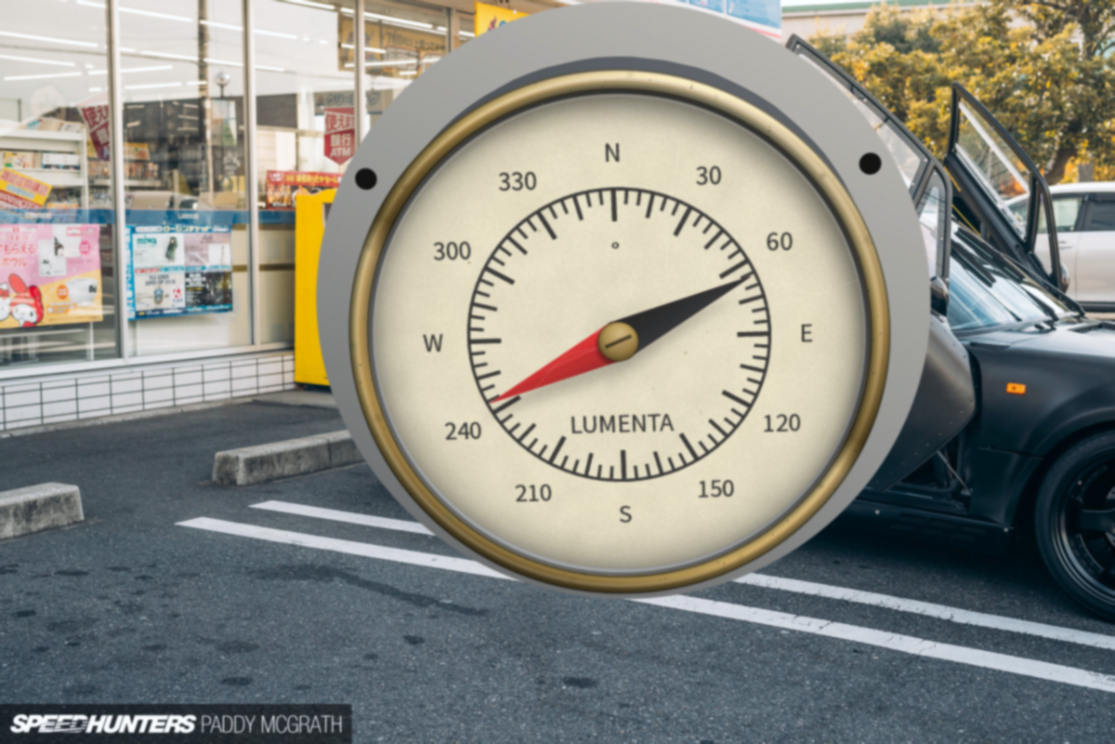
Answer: 245 °
